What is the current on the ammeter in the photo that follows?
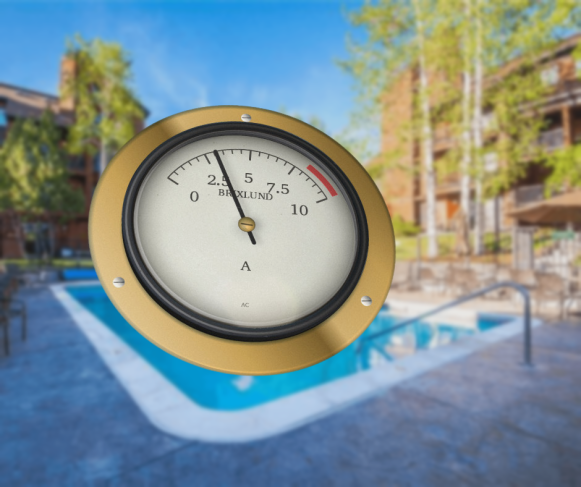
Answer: 3 A
